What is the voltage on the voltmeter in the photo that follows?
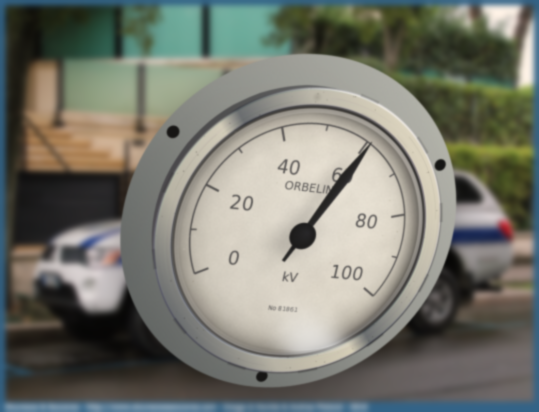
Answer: 60 kV
